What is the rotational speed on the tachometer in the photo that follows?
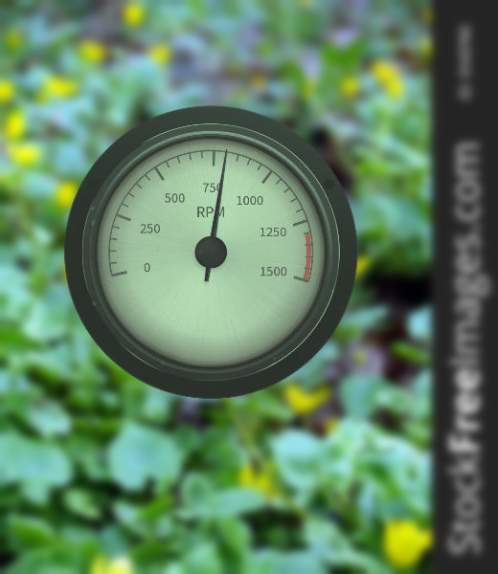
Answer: 800 rpm
